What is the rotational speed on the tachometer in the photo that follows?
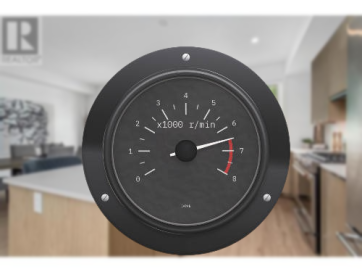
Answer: 6500 rpm
